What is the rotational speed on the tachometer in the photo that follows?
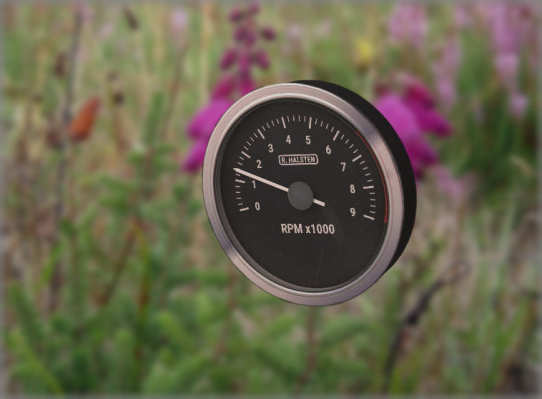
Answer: 1400 rpm
